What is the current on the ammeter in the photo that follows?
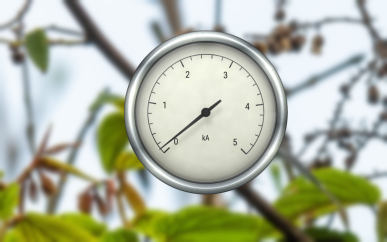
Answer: 0.1 kA
